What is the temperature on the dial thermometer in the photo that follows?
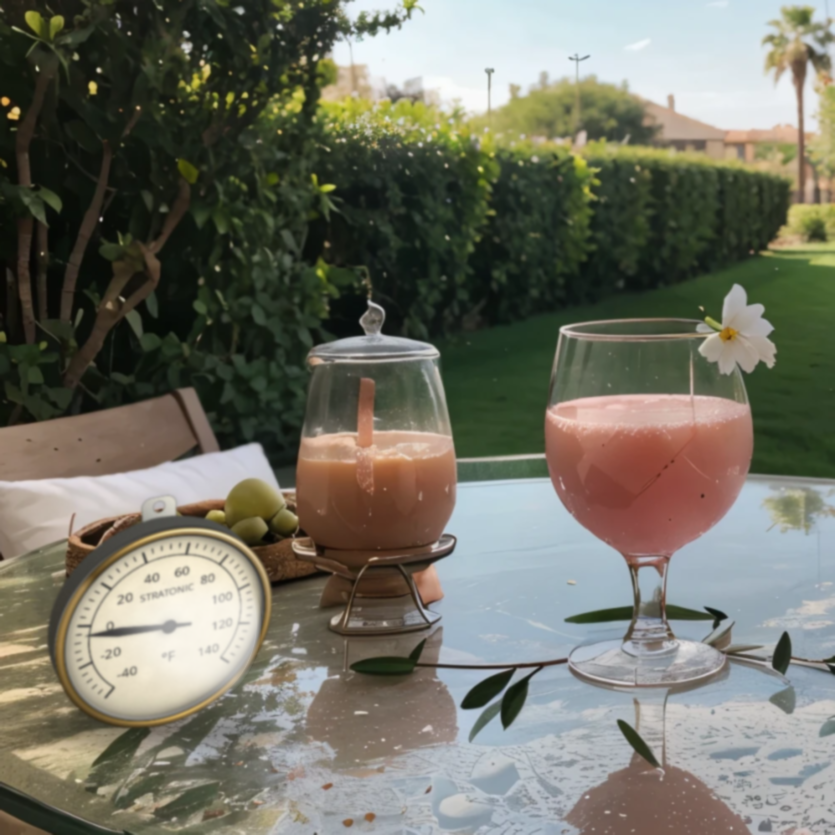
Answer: -4 °F
